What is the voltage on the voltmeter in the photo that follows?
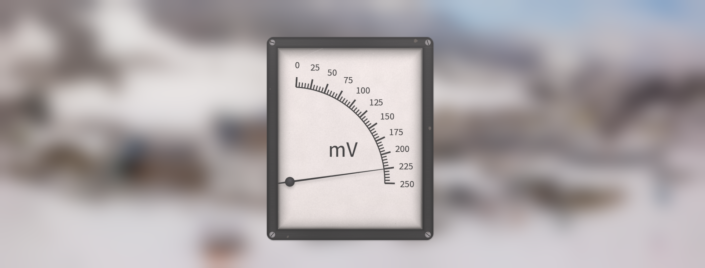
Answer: 225 mV
